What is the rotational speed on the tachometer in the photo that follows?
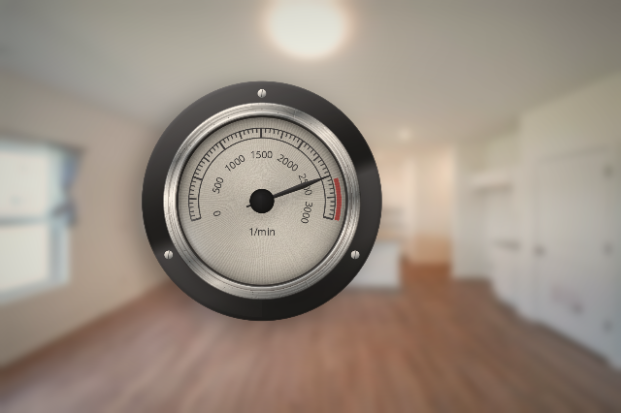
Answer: 2500 rpm
